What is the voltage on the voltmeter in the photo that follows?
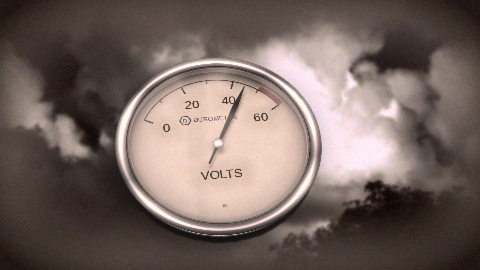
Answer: 45 V
